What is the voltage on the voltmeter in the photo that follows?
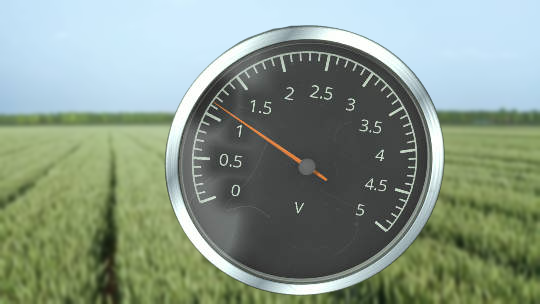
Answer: 1.15 V
